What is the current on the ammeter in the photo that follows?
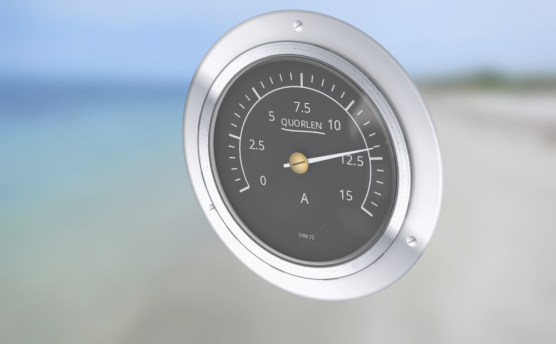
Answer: 12 A
